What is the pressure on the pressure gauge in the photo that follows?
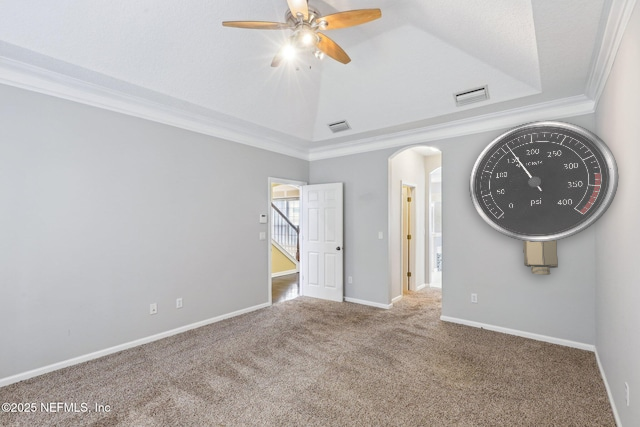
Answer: 160 psi
